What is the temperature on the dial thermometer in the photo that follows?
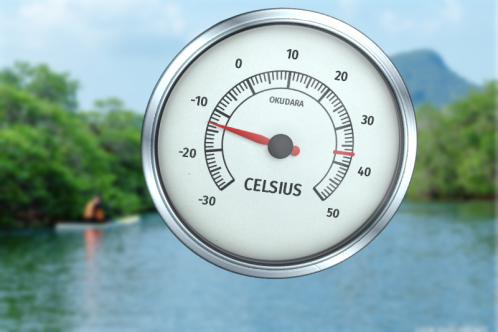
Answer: -13 °C
